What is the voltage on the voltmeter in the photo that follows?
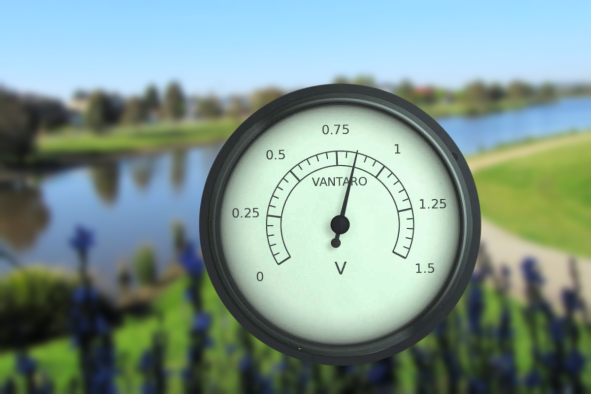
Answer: 0.85 V
